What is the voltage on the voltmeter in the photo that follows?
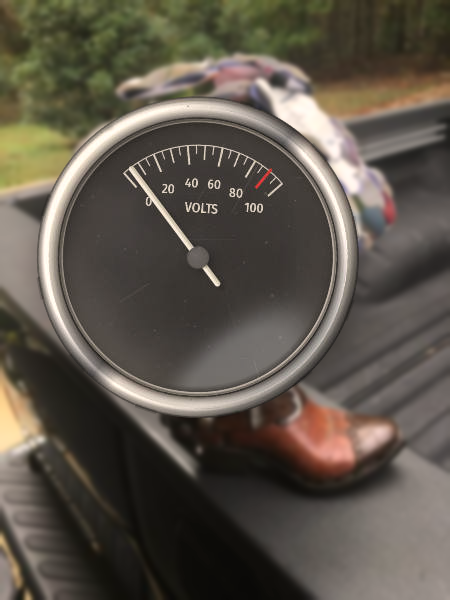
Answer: 5 V
